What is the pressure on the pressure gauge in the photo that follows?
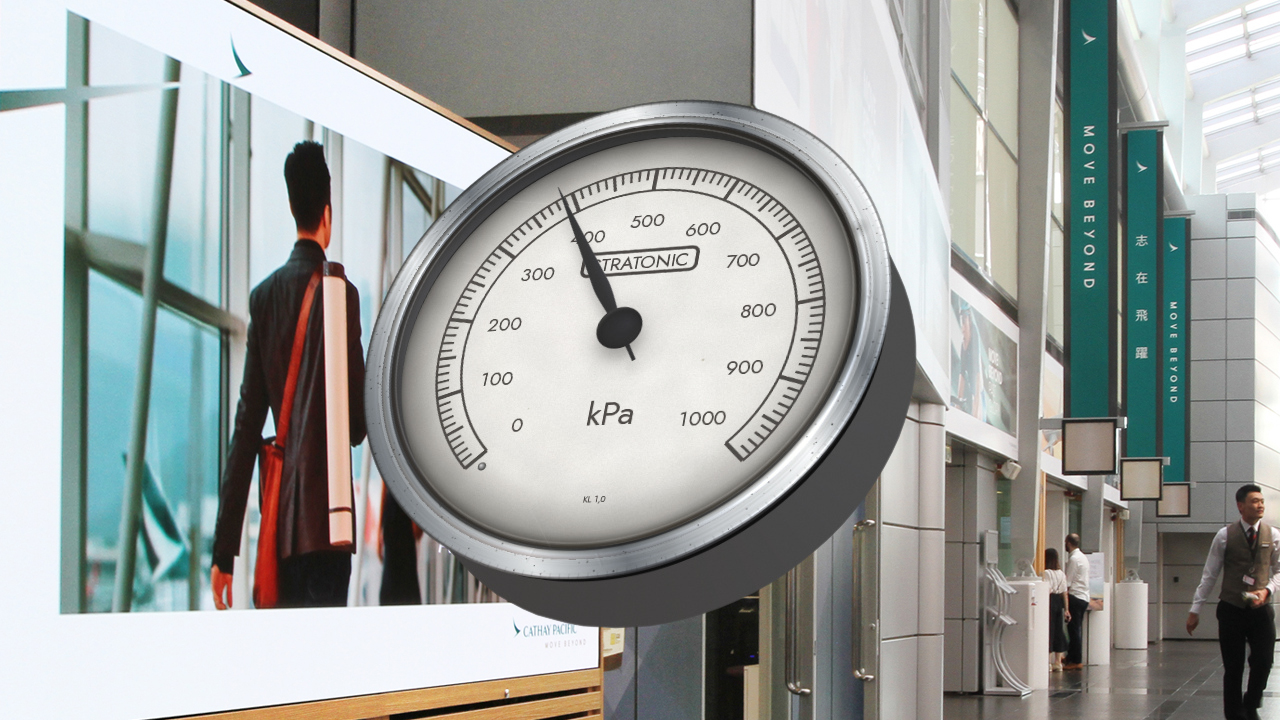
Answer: 390 kPa
